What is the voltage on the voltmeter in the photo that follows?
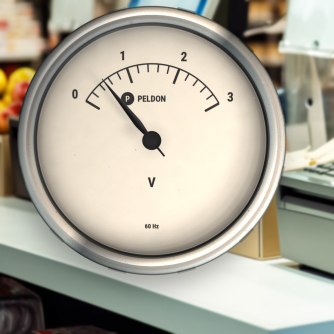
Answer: 0.5 V
